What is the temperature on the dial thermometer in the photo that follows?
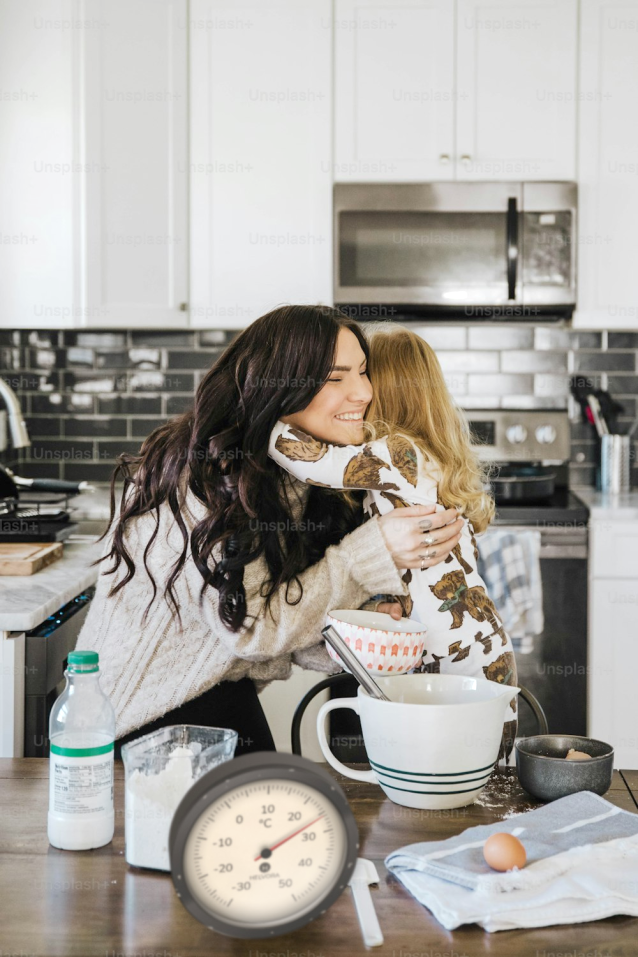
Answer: 25 °C
